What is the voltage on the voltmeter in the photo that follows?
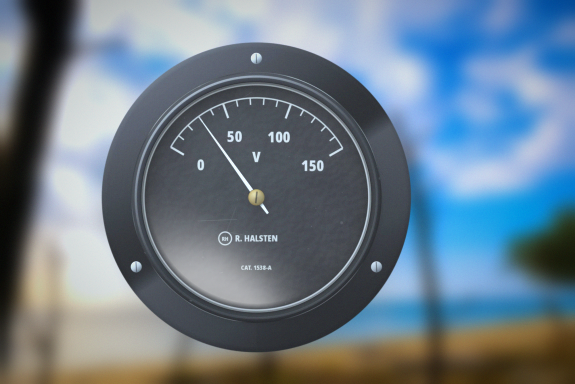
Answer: 30 V
